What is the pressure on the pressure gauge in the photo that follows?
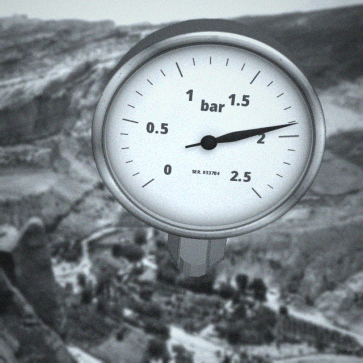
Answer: 1.9 bar
